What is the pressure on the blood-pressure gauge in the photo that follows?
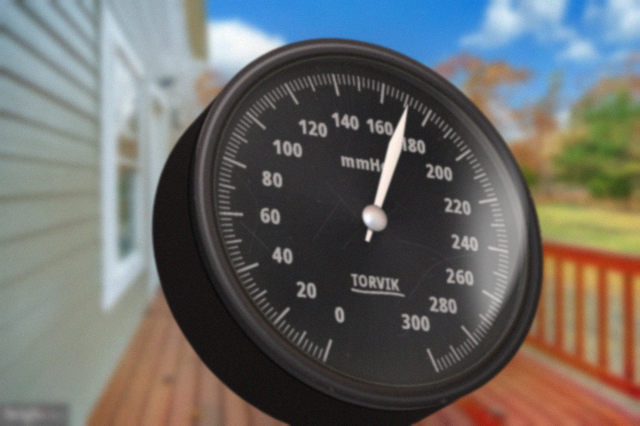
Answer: 170 mmHg
